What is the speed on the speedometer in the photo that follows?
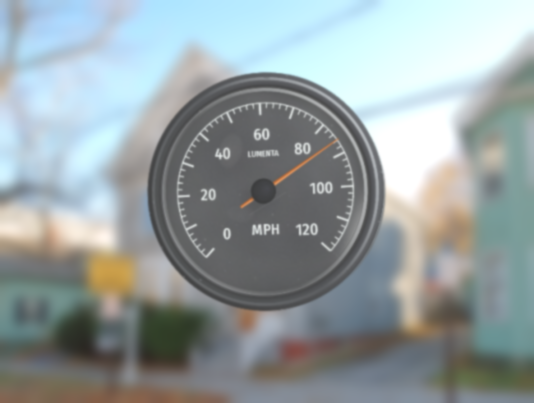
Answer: 86 mph
